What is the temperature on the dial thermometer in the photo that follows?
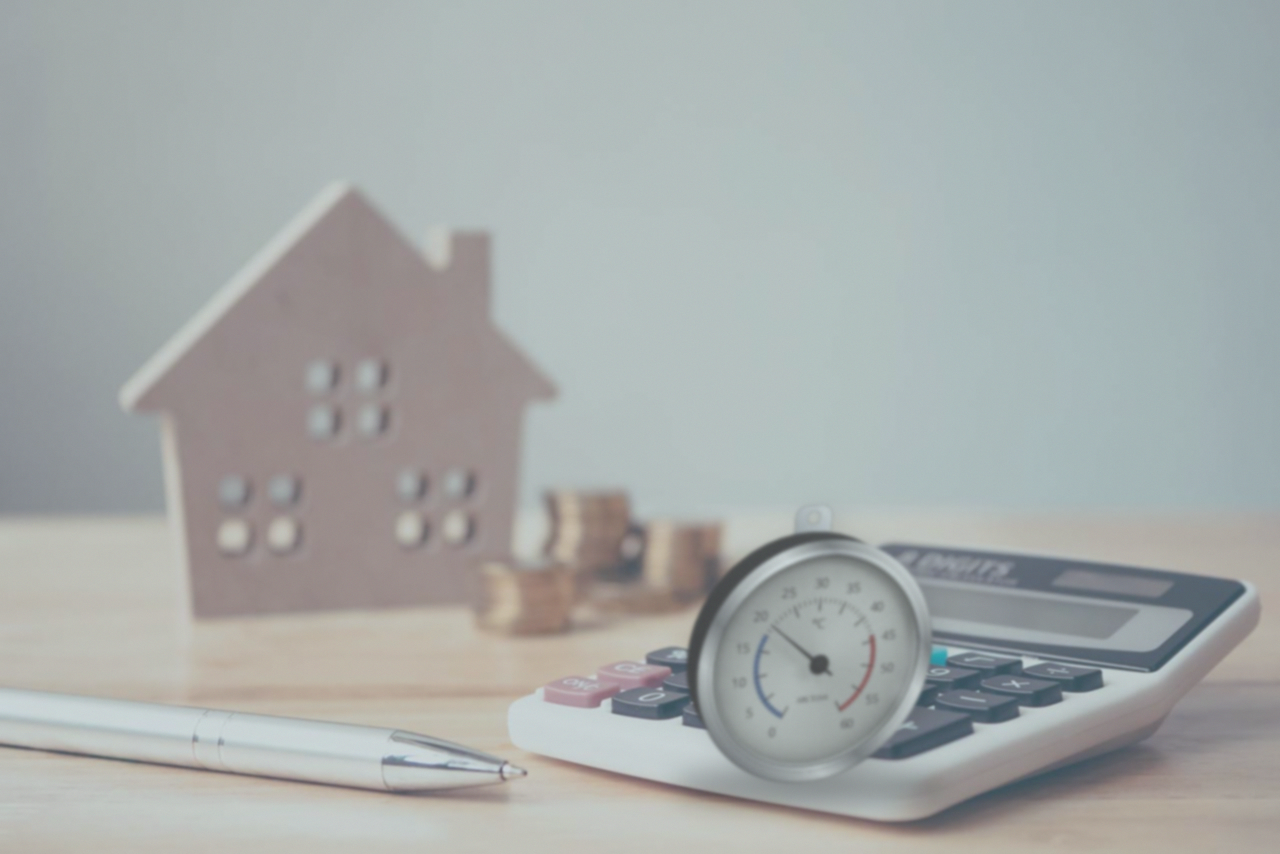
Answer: 20 °C
